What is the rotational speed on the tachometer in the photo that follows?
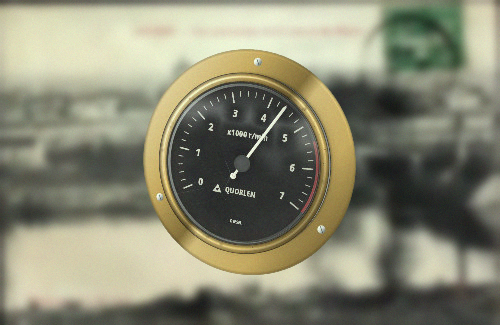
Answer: 4400 rpm
